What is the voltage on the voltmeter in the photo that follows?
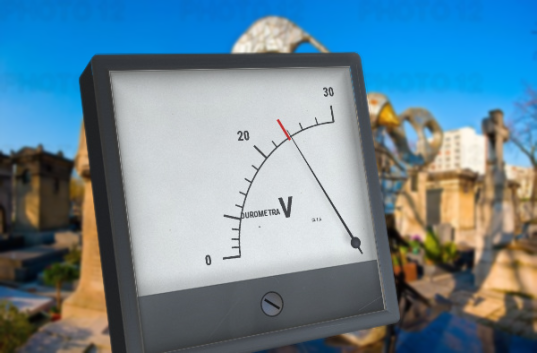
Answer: 24 V
